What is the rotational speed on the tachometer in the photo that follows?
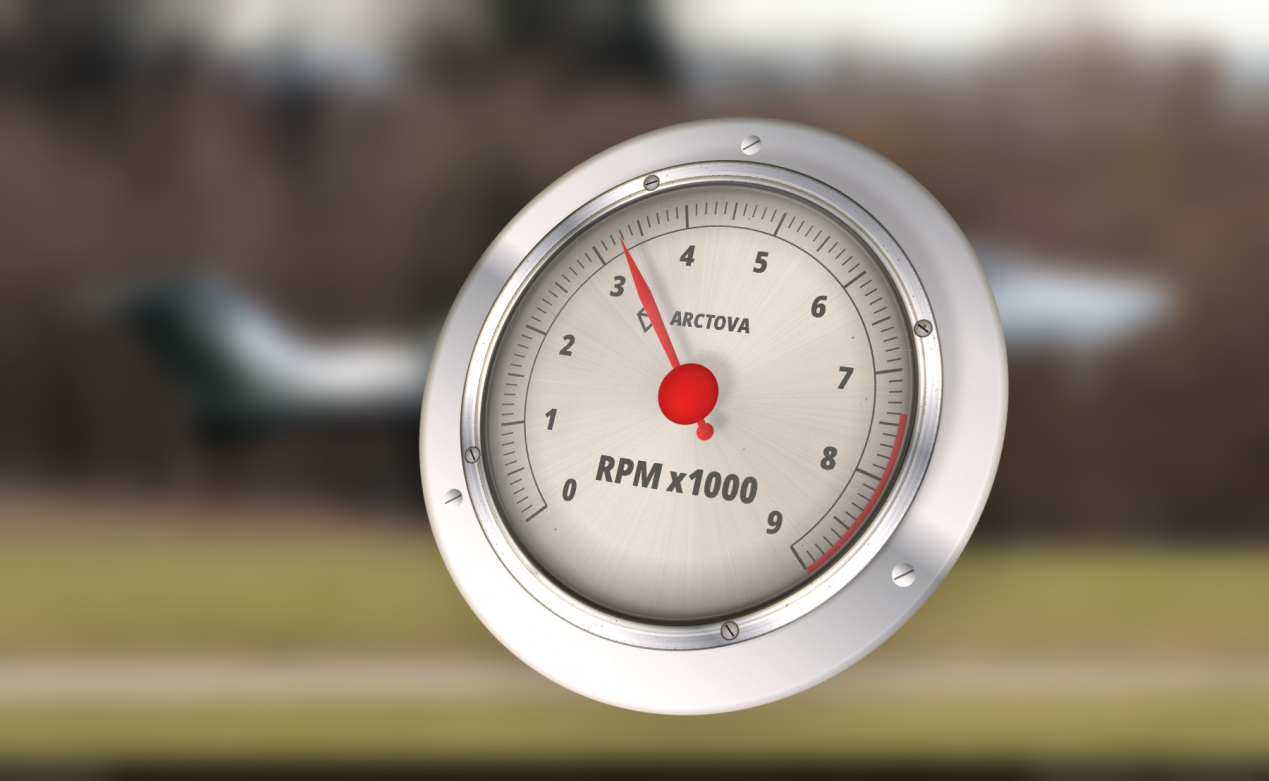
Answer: 3300 rpm
